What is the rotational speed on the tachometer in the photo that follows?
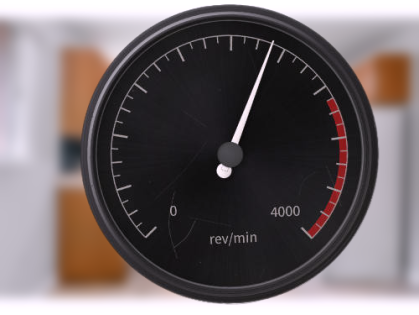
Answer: 2300 rpm
